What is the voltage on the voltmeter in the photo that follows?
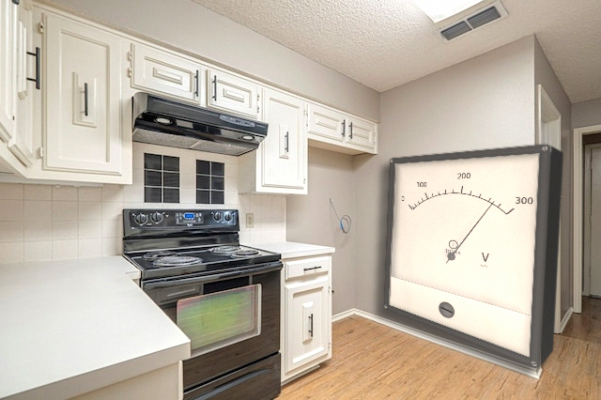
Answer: 270 V
